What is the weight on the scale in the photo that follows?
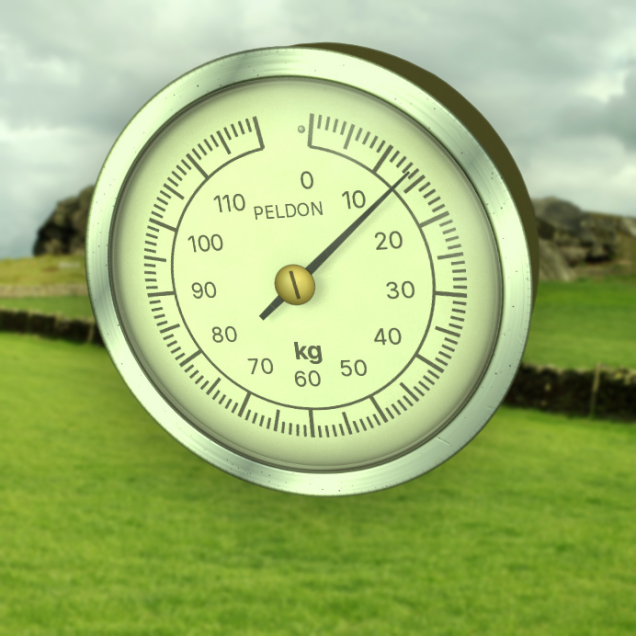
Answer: 13.5 kg
